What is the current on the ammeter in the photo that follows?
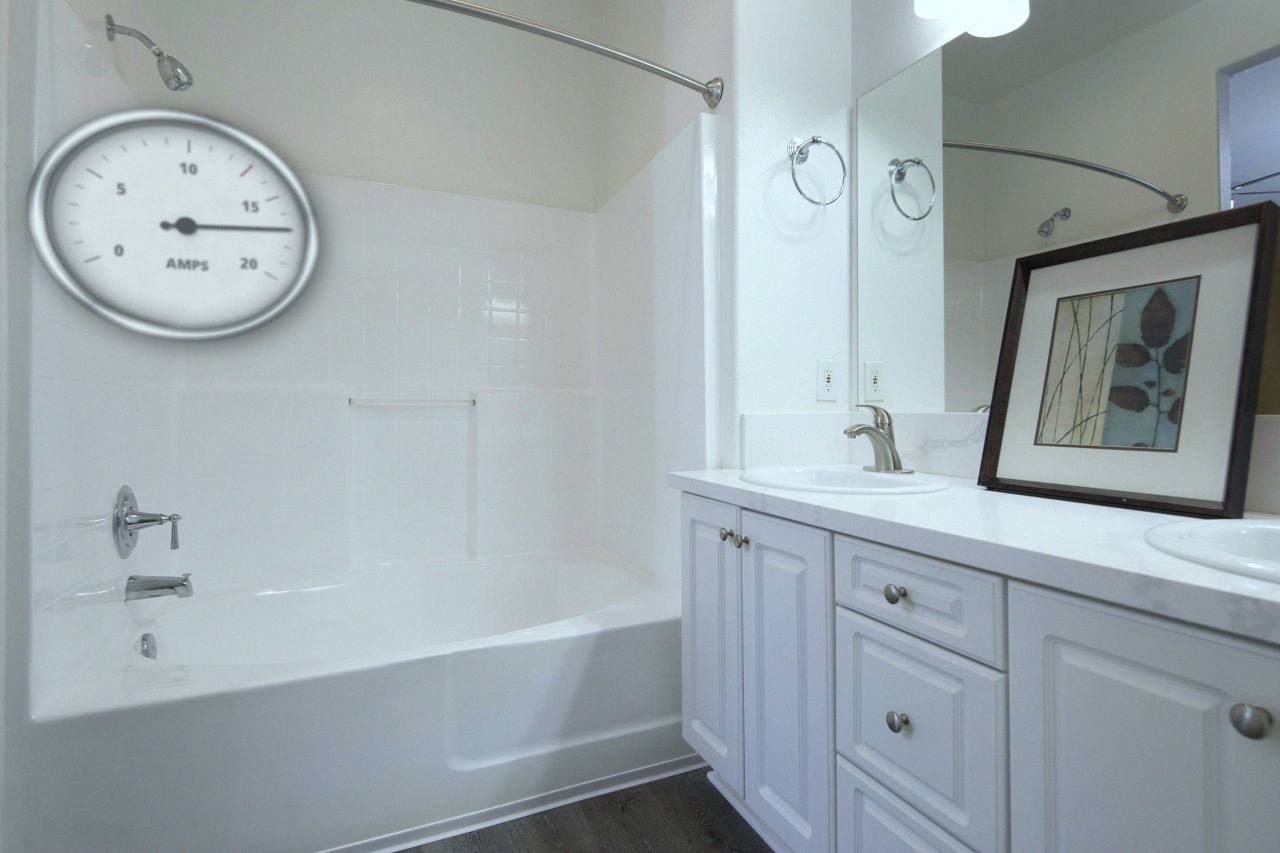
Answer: 17 A
